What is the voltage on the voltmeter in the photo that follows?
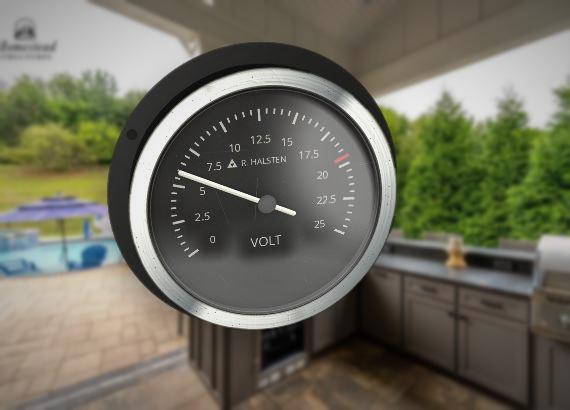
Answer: 6 V
